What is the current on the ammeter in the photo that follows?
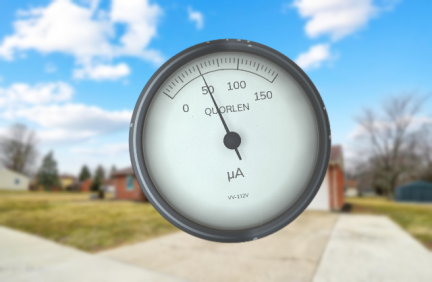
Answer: 50 µA
